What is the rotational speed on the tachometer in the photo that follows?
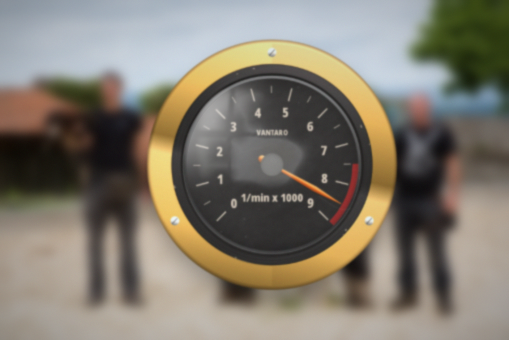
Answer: 8500 rpm
